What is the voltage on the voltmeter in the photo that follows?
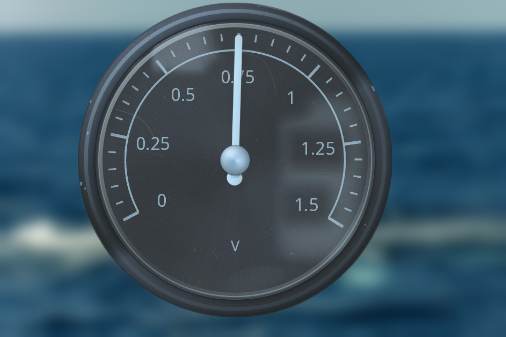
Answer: 0.75 V
